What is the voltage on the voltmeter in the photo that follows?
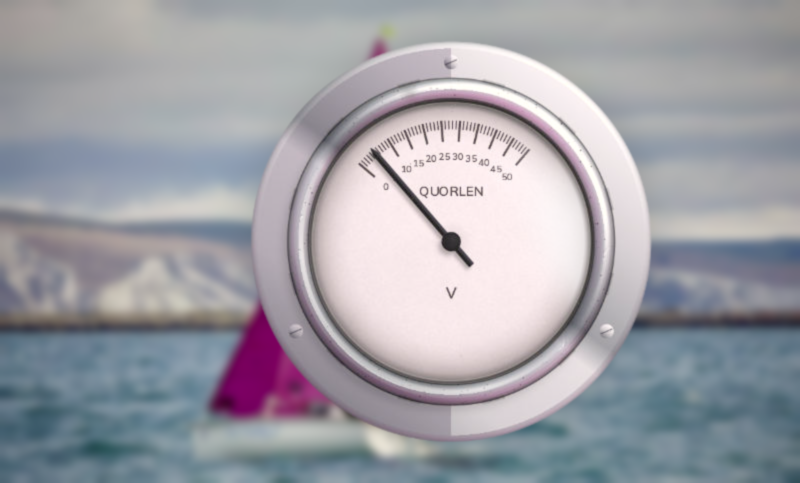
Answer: 5 V
